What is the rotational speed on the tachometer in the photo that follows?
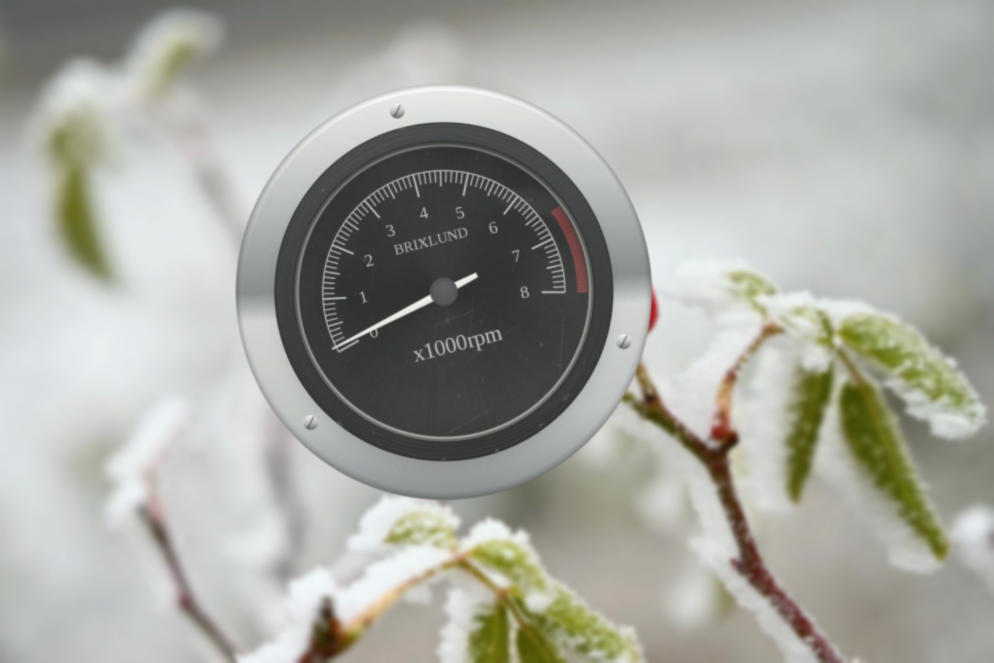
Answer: 100 rpm
